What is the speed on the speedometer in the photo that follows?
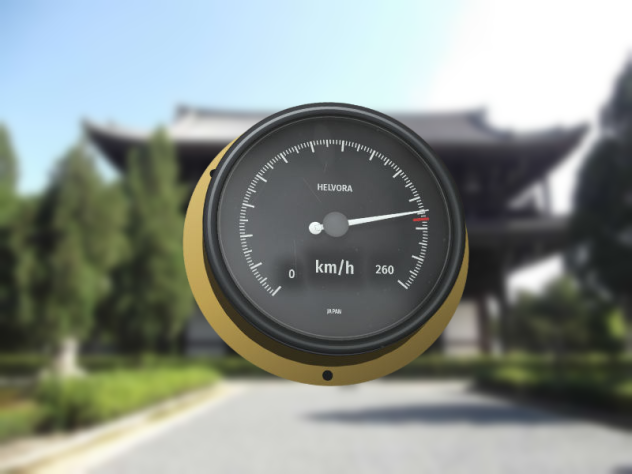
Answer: 210 km/h
